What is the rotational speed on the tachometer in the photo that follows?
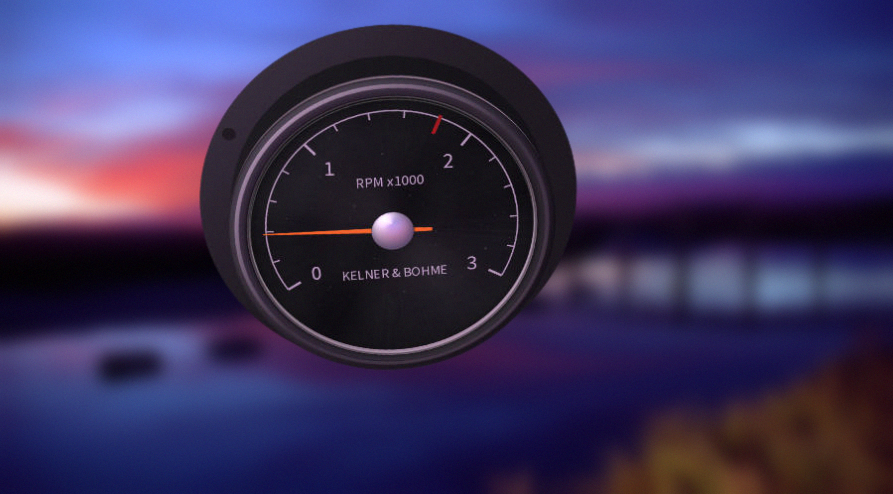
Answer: 400 rpm
